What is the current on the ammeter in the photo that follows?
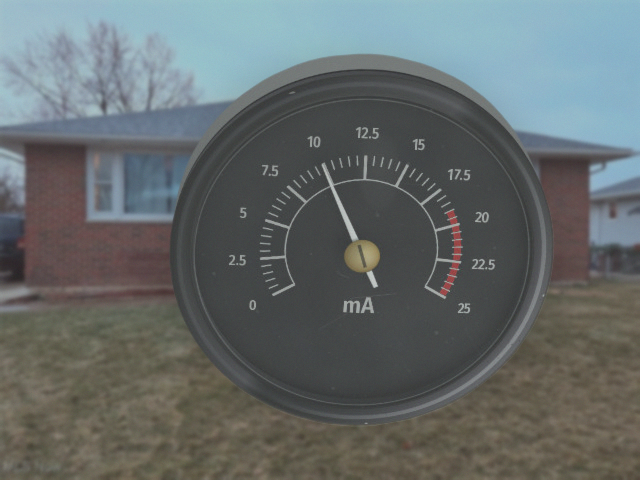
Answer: 10 mA
